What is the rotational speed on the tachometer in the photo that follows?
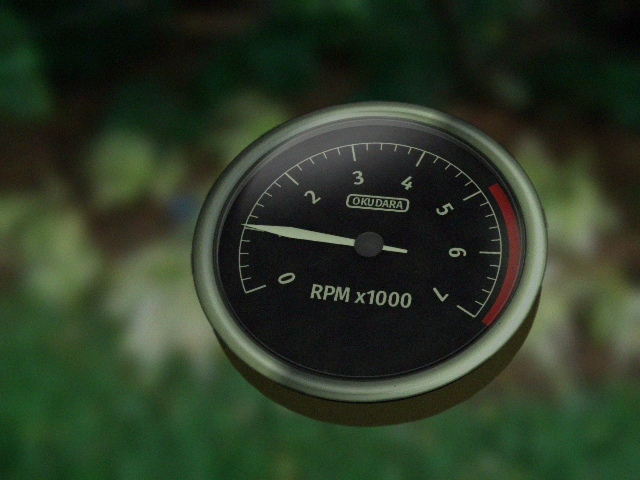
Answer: 1000 rpm
